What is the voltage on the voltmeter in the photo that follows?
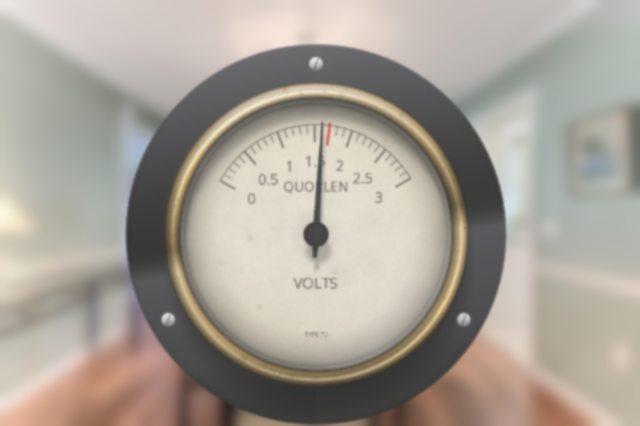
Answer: 1.6 V
